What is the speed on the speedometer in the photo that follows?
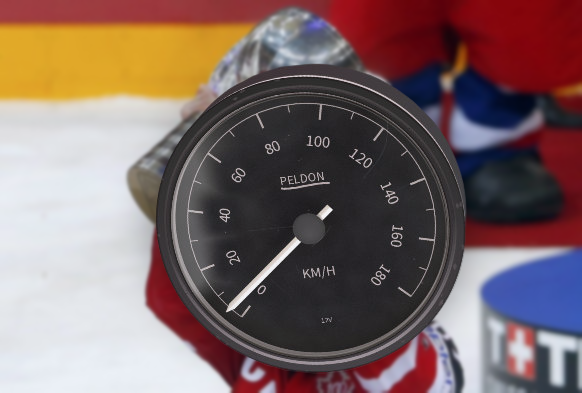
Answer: 5 km/h
